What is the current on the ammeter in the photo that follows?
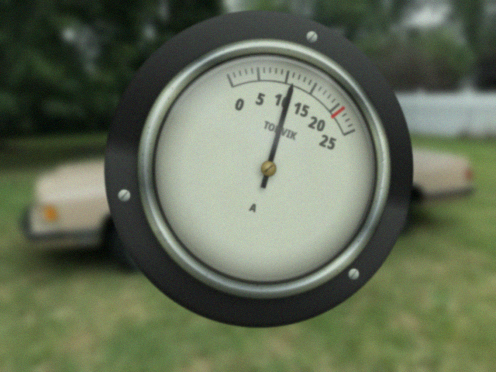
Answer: 11 A
